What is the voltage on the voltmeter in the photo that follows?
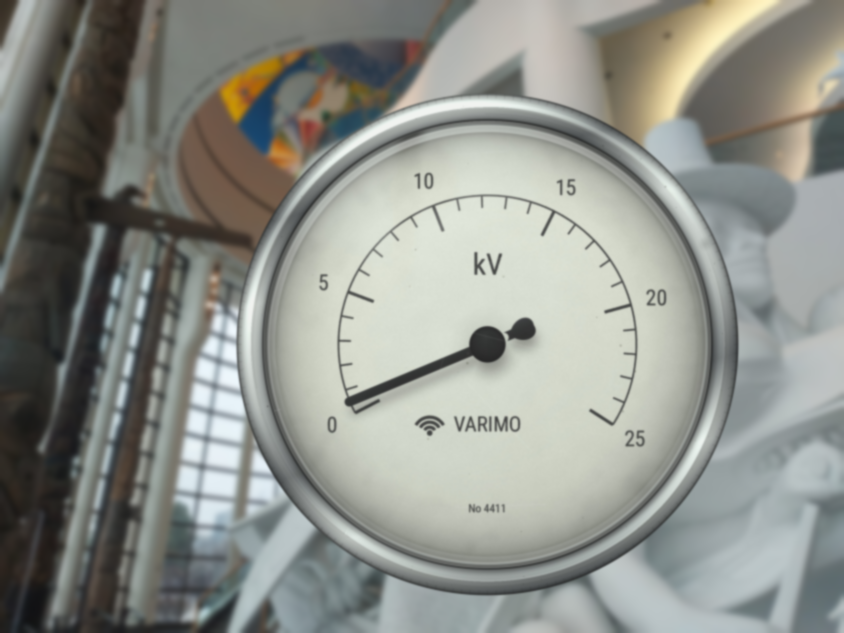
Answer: 0.5 kV
